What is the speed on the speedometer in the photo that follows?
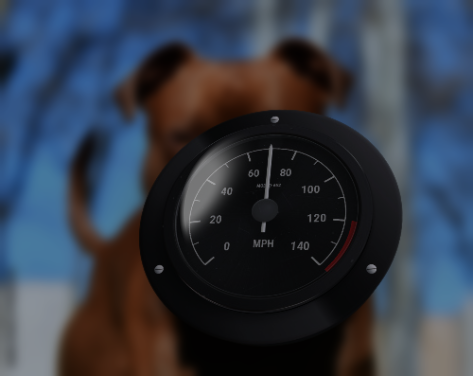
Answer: 70 mph
